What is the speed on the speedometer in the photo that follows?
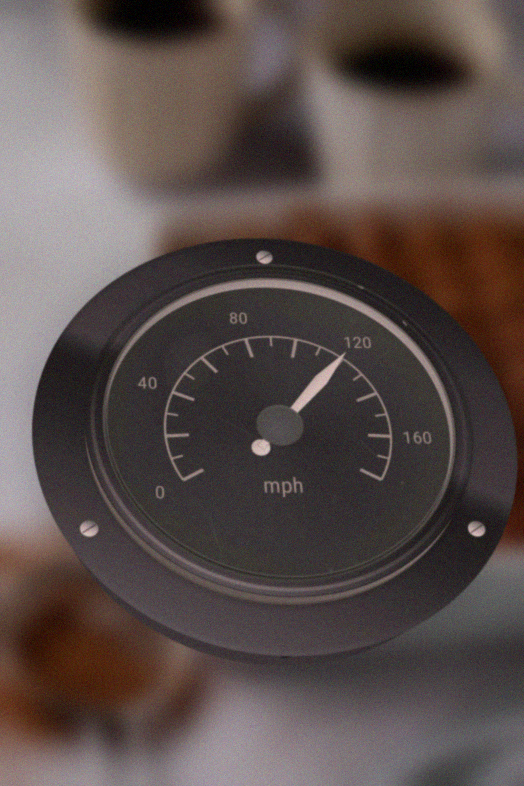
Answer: 120 mph
